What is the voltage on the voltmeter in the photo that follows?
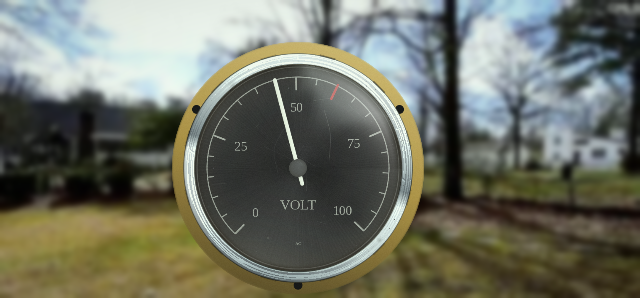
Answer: 45 V
